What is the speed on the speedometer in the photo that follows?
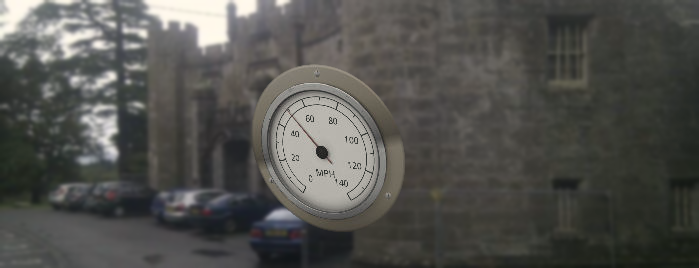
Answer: 50 mph
